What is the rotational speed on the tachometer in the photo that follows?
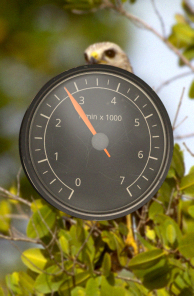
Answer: 2750 rpm
